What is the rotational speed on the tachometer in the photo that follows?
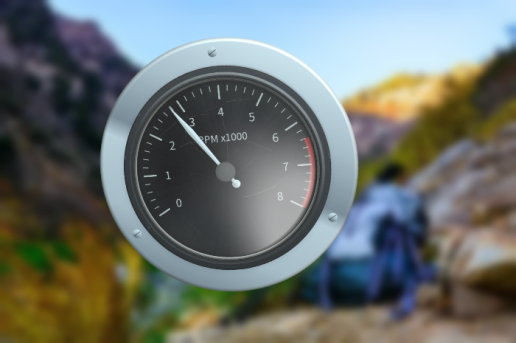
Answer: 2800 rpm
